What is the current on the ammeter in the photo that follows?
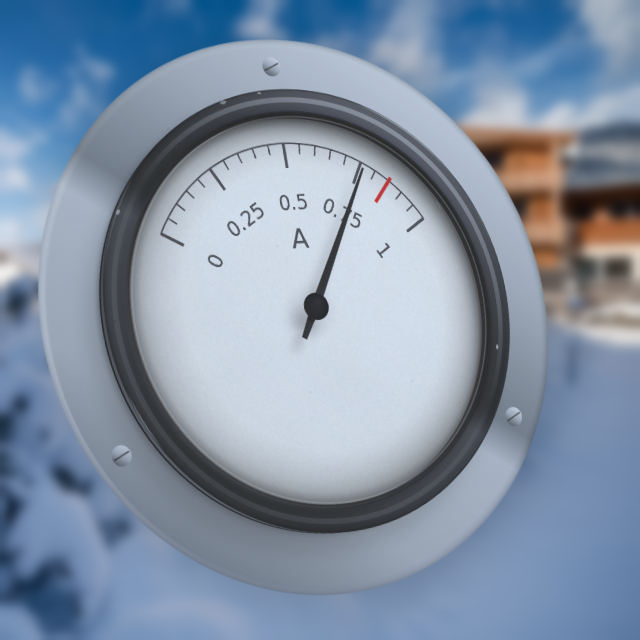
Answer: 0.75 A
